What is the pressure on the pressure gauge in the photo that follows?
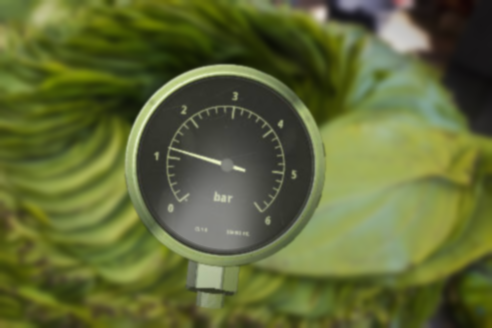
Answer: 1.2 bar
